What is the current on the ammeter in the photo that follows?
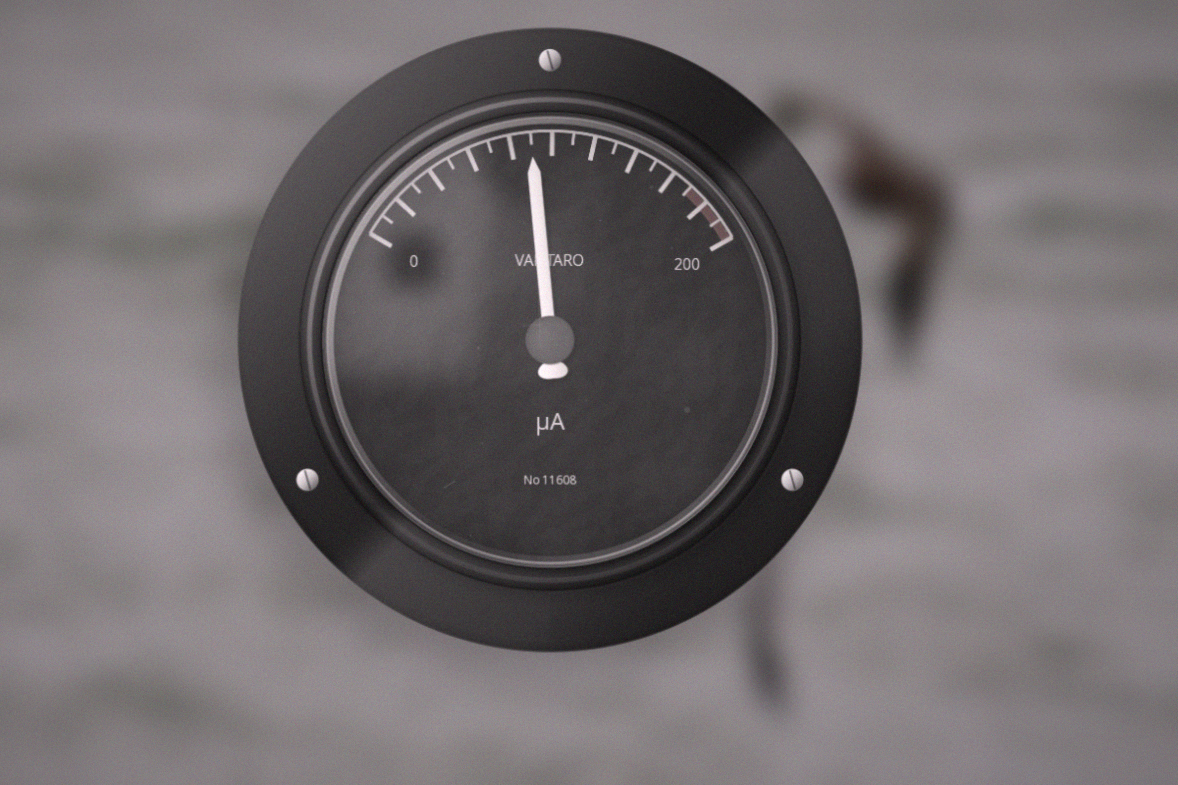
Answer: 90 µA
